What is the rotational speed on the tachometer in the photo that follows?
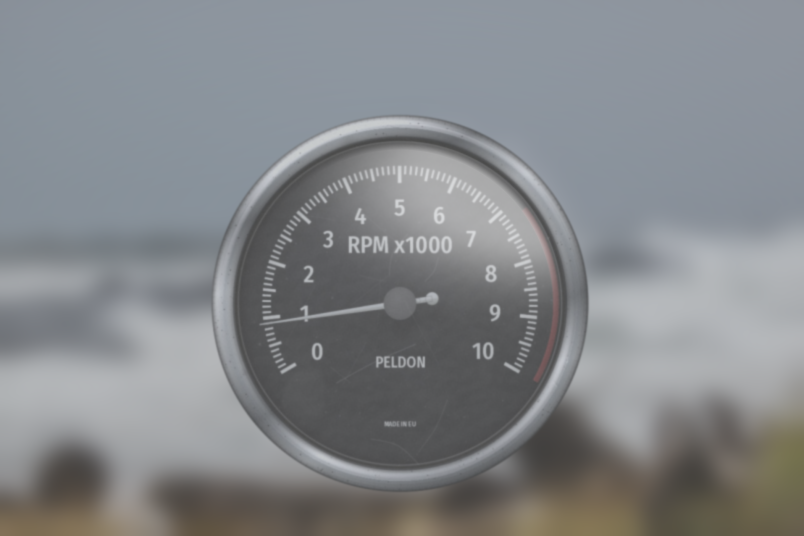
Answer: 900 rpm
